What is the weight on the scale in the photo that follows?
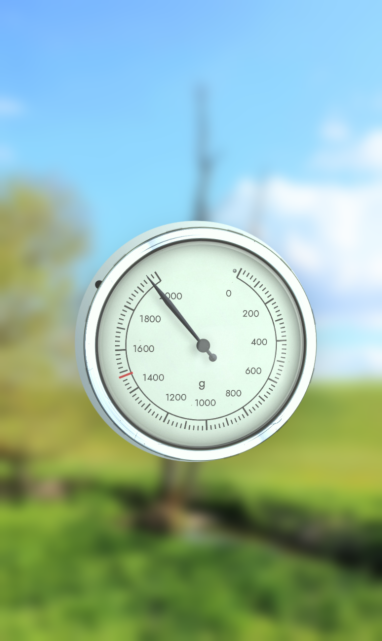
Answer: 1960 g
